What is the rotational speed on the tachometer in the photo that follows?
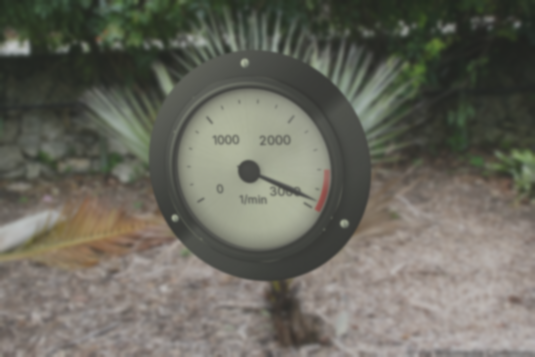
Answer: 2900 rpm
